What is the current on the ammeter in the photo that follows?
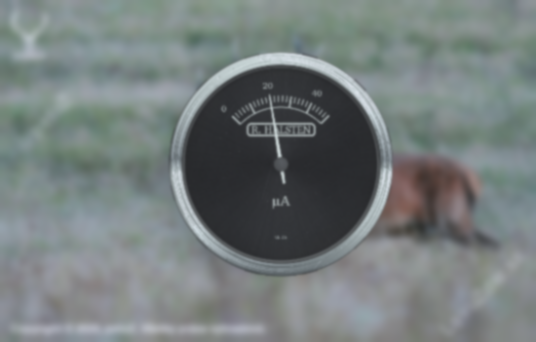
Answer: 20 µA
